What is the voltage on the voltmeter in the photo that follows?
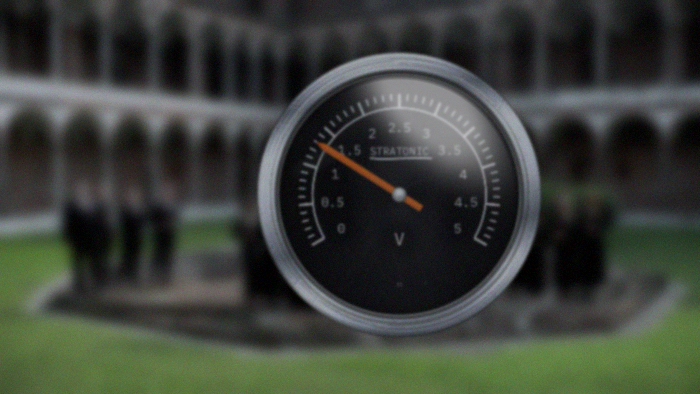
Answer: 1.3 V
